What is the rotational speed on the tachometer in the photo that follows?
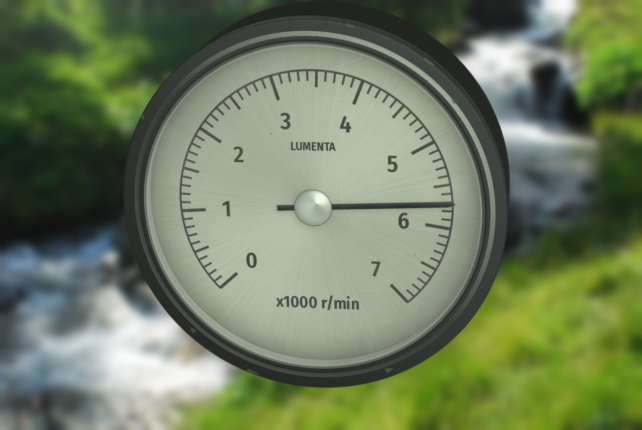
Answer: 5700 rpm
